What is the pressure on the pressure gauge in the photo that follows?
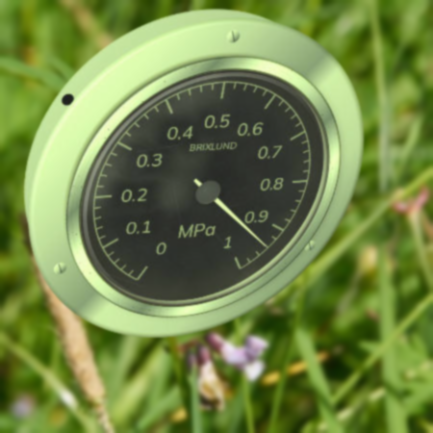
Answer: 0.94 MPa
